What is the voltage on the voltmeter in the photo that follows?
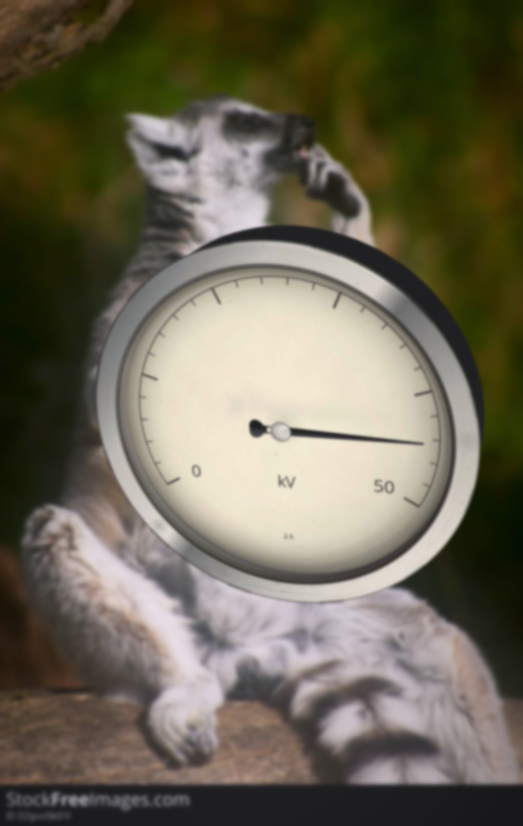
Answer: 44 kV
